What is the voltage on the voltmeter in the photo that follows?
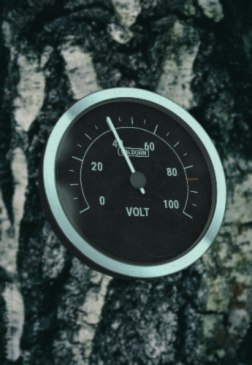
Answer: 40 V
